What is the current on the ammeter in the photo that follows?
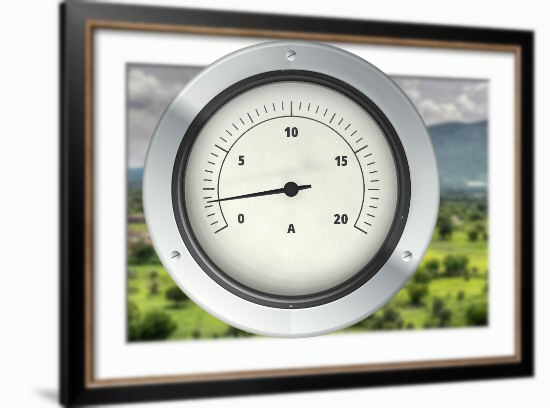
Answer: 1.75 A
